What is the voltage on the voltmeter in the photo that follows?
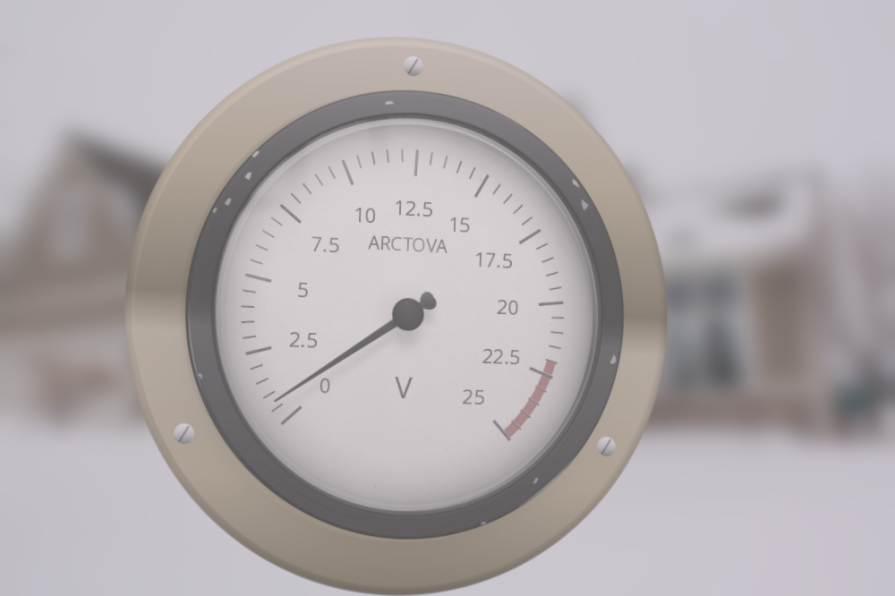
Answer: 0.75 V
